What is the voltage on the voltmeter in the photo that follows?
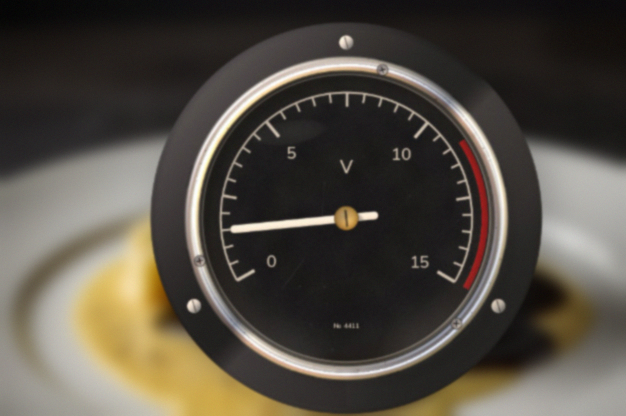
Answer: 1.5 V
